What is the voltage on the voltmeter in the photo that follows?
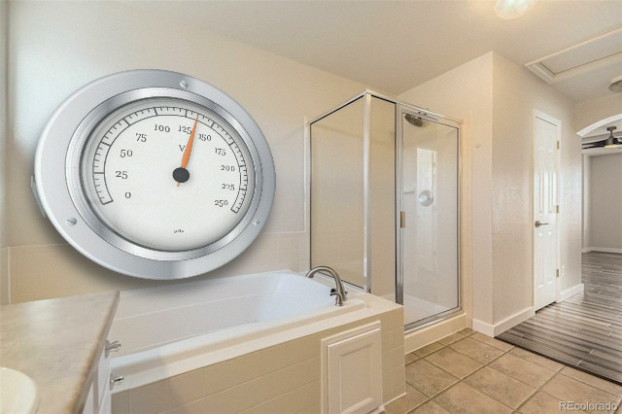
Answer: 135 V
